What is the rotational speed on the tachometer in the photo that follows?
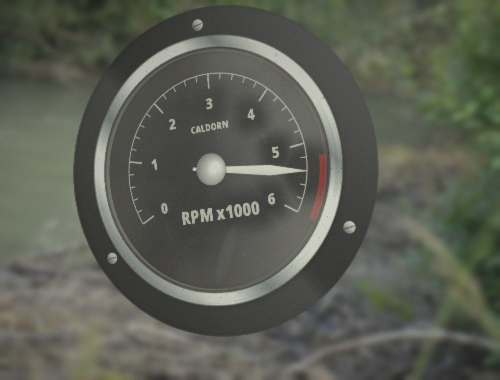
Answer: 5400 rpm
